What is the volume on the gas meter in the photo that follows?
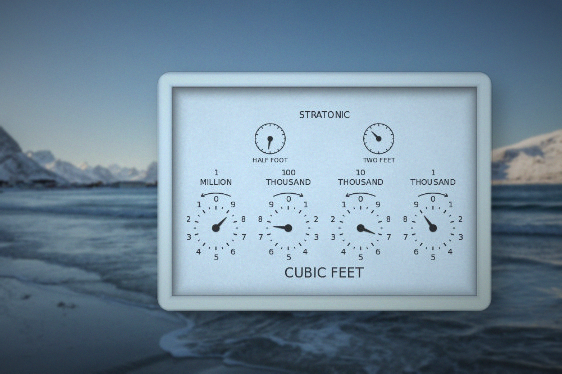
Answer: 876900 ft³
